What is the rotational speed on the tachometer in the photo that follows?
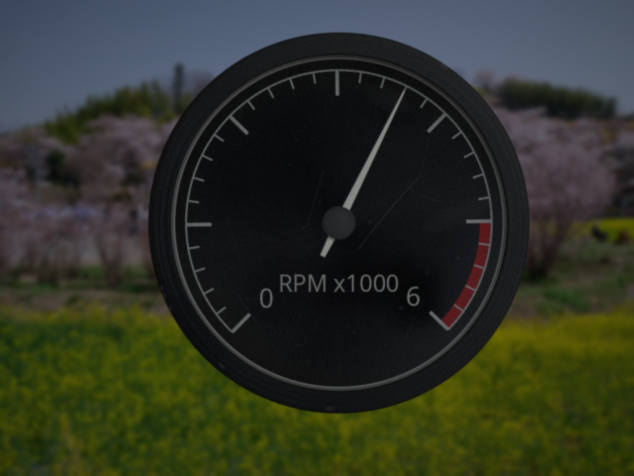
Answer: 3600 rpm
